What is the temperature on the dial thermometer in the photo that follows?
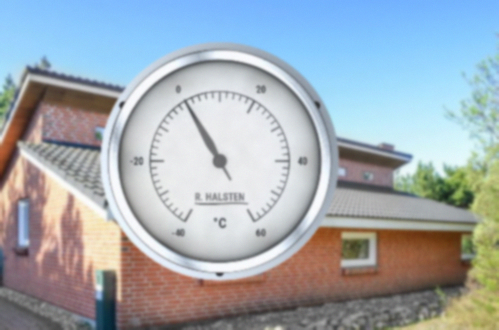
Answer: 0 °C
